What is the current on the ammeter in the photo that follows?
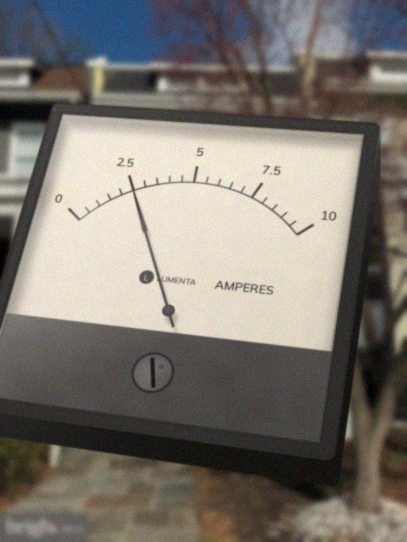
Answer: 2.5 A
